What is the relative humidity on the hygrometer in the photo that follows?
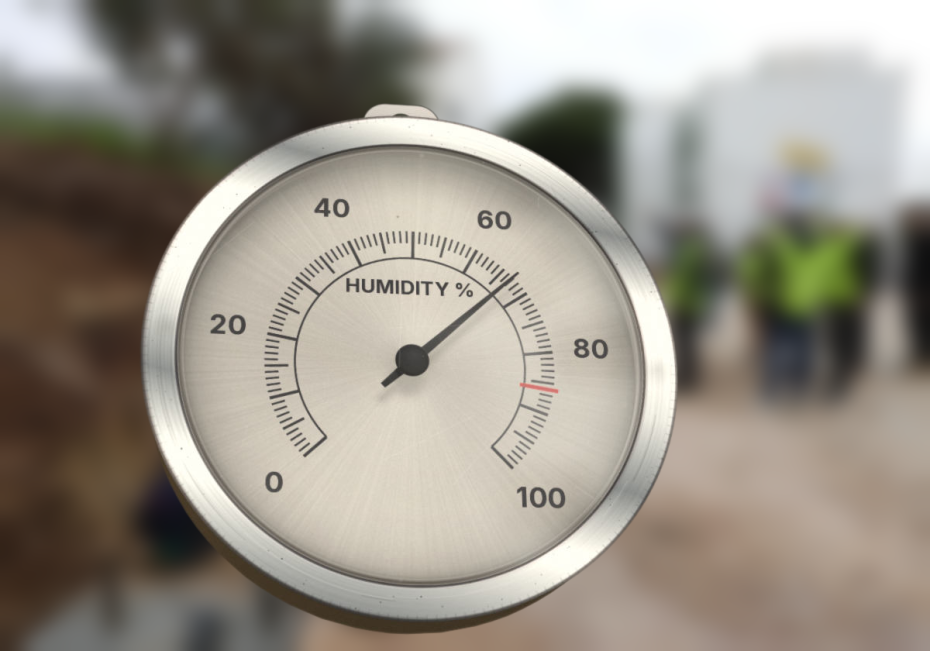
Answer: 67 %
